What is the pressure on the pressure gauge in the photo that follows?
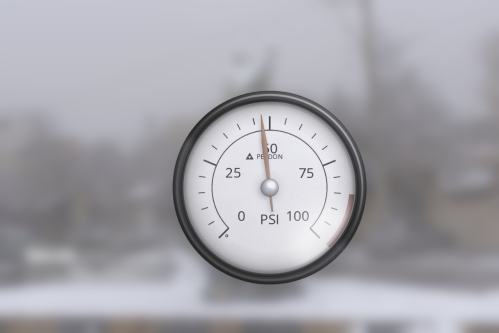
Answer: 47.5 psi
